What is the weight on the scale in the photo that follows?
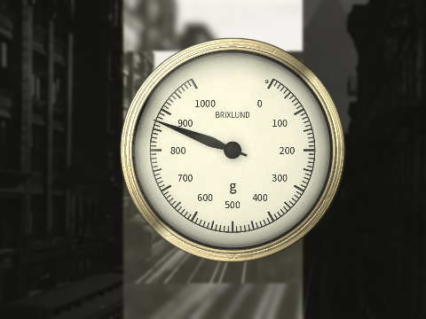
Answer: 870 g
